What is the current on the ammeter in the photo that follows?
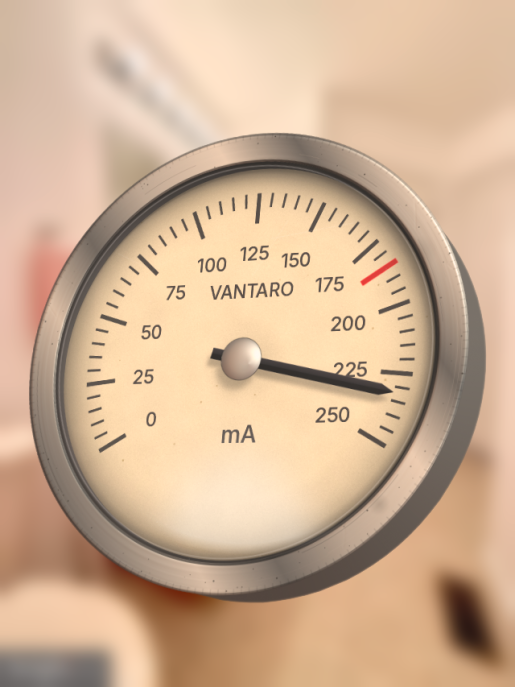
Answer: 232.5 mA
